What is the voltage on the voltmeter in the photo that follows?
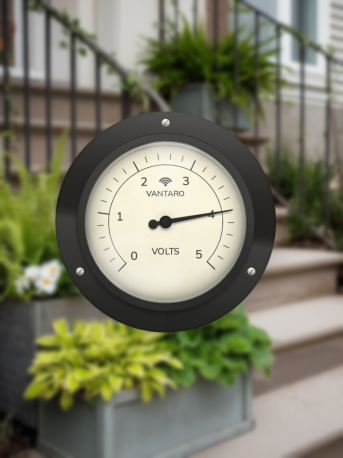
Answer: 4 V
